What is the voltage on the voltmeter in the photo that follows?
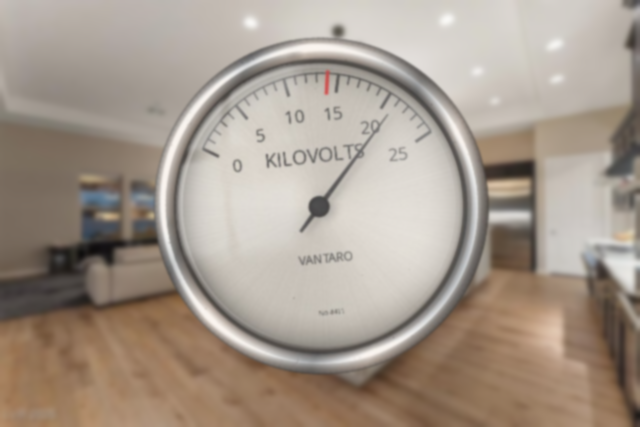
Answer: 21 kV
